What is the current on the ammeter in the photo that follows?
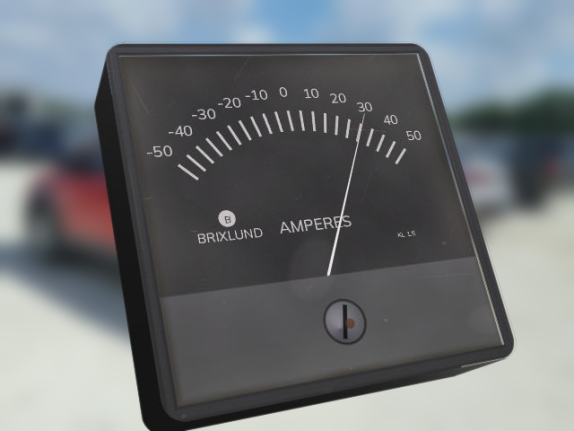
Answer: 30 A
